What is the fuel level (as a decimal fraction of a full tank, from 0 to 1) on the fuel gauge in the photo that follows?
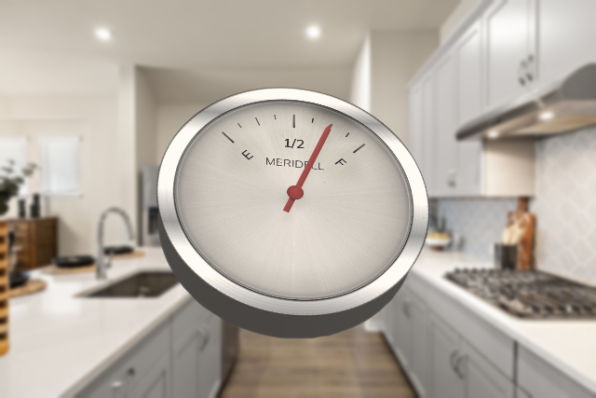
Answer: 0.75
